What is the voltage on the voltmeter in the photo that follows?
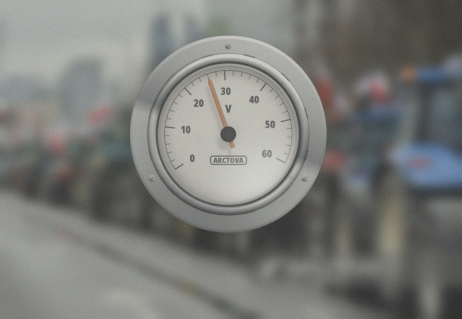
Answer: 26 V
